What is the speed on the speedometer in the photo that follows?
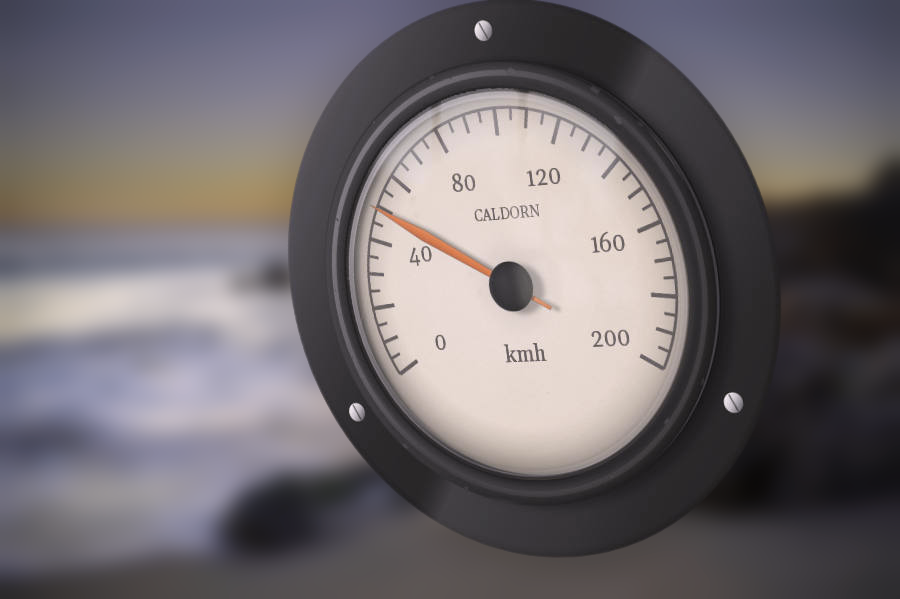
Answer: 50 km/h
